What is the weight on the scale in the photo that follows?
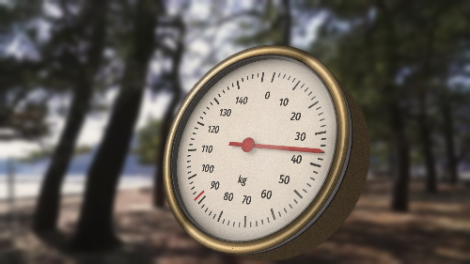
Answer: 36 kg
